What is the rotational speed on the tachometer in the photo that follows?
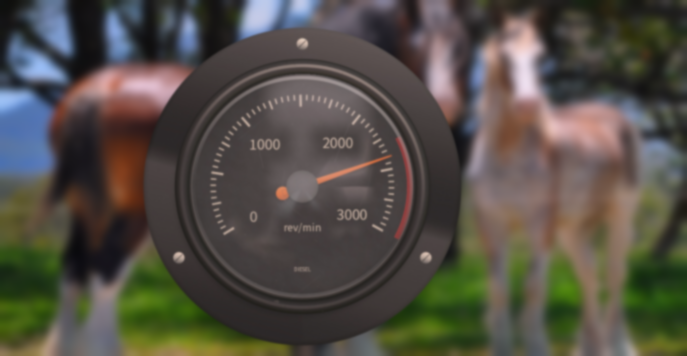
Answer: 2400 rpm
